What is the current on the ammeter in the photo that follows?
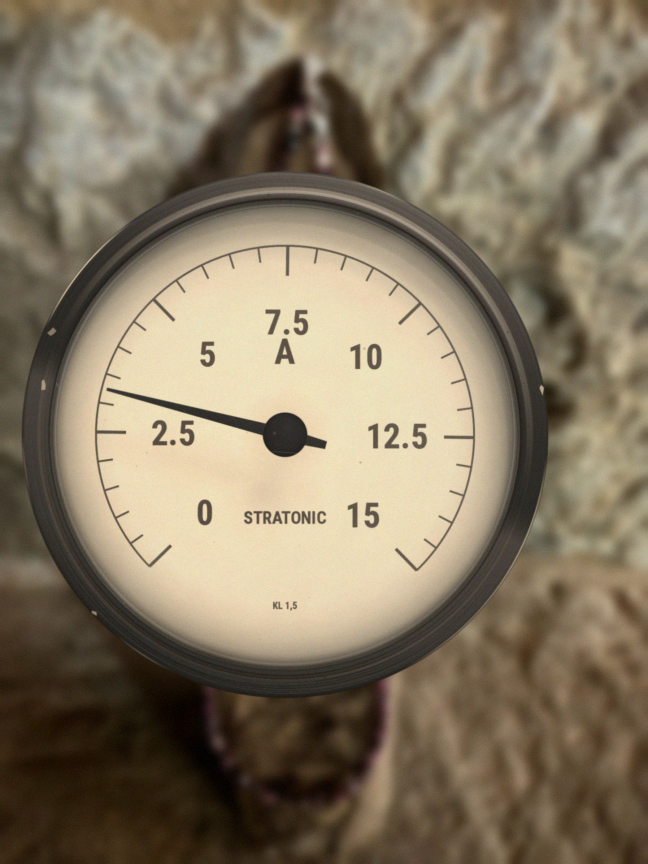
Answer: 3.25 A
